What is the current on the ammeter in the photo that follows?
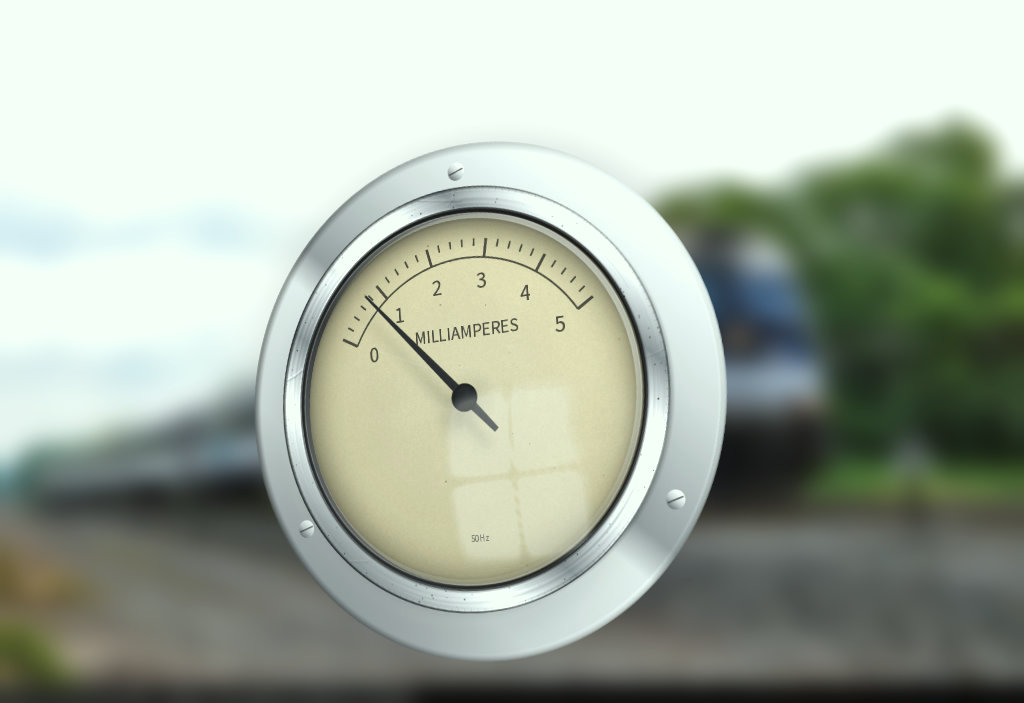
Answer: 0.8 mA
